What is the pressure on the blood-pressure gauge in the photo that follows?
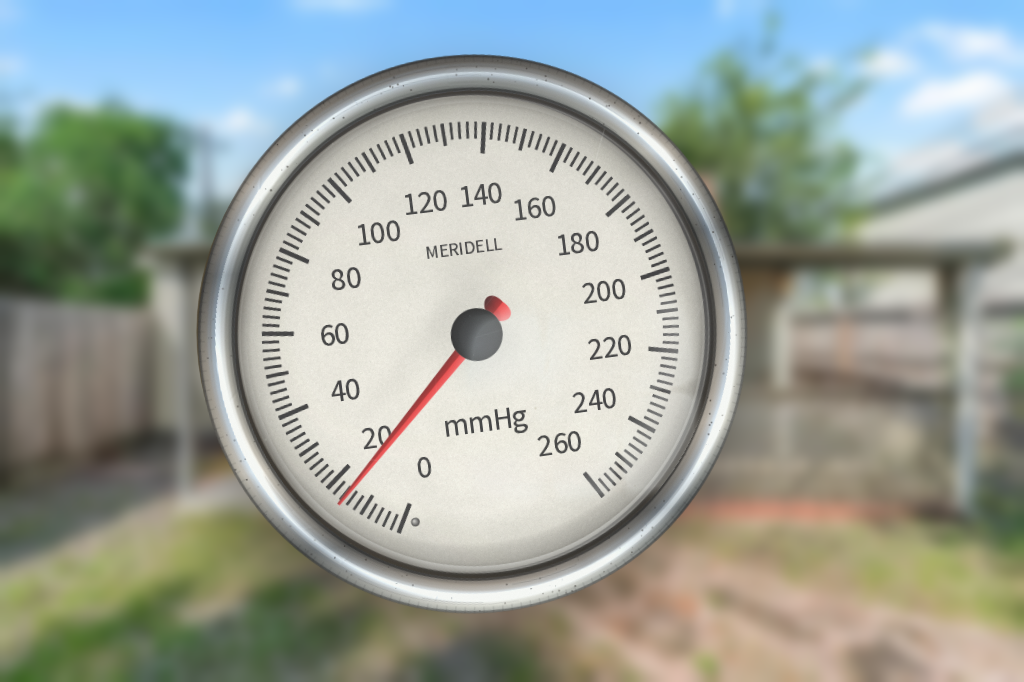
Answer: 16 mmHg
